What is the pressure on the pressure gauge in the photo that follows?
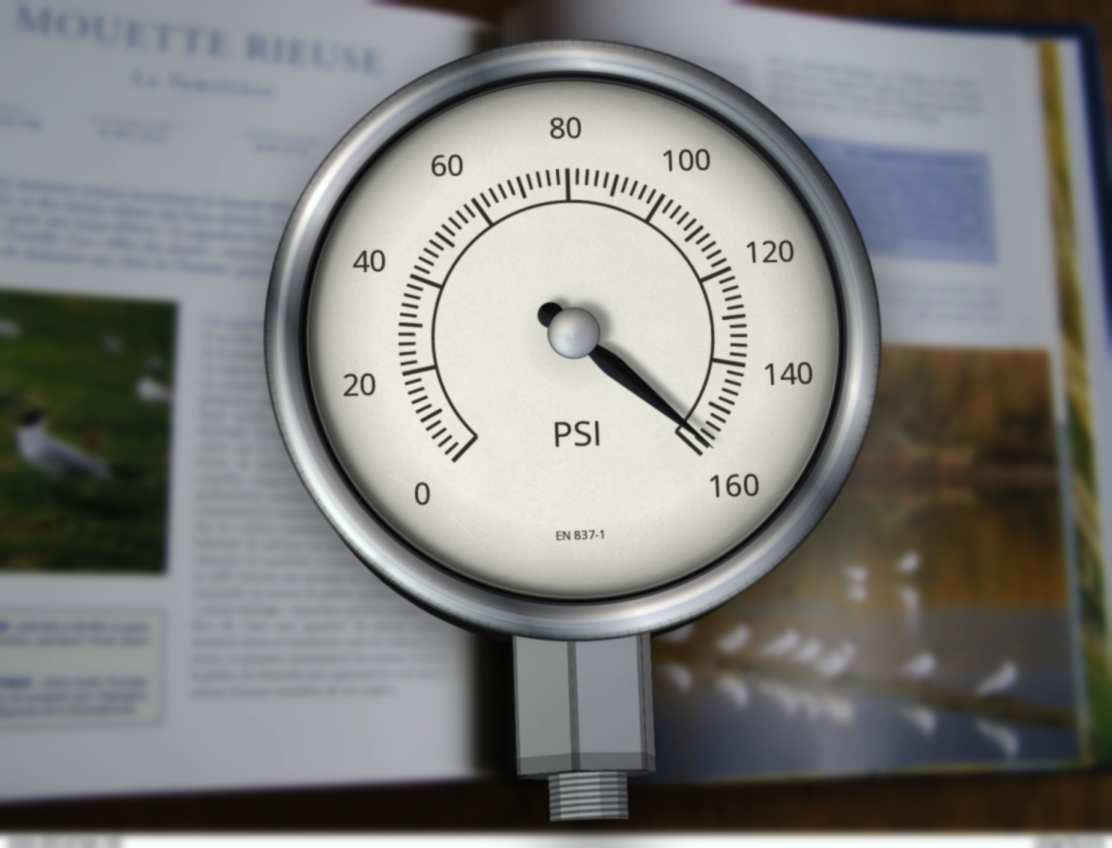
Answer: 158 psi
